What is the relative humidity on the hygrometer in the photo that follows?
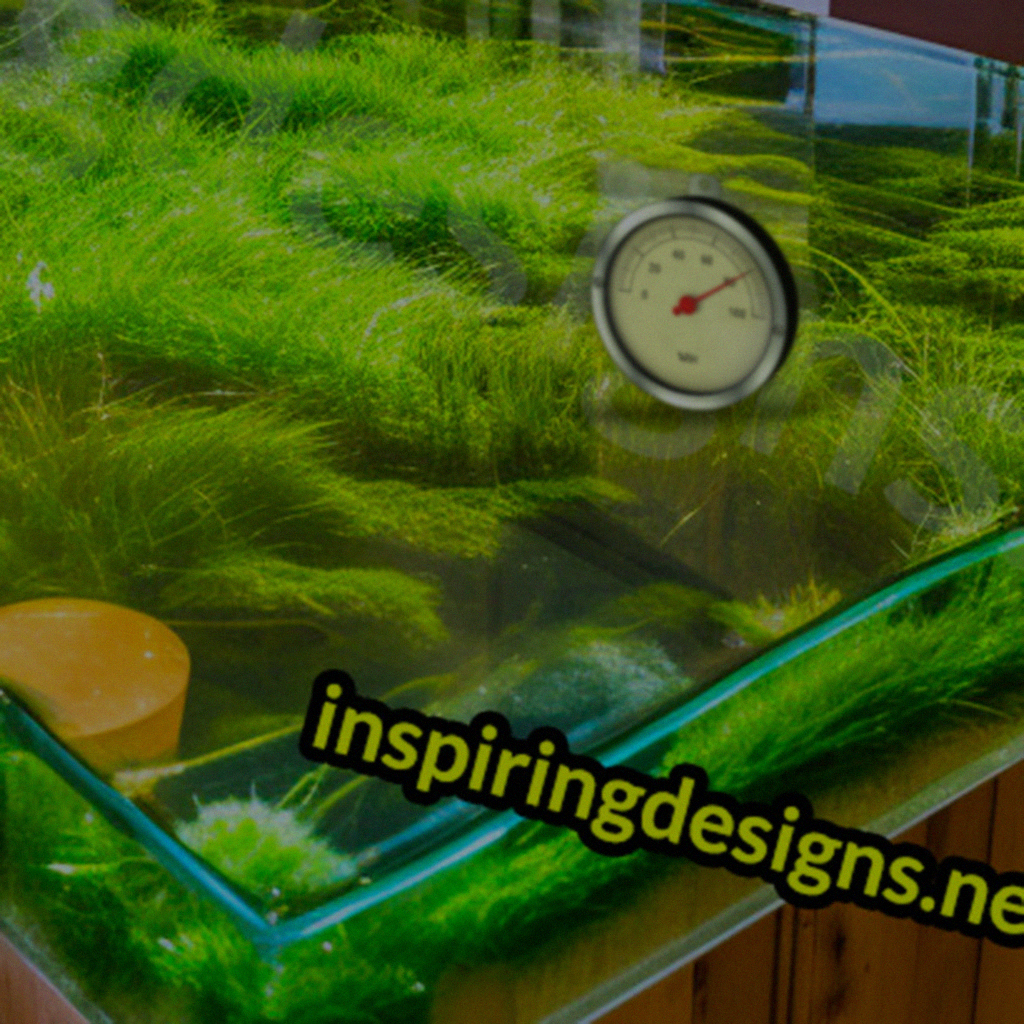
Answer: 80 %
